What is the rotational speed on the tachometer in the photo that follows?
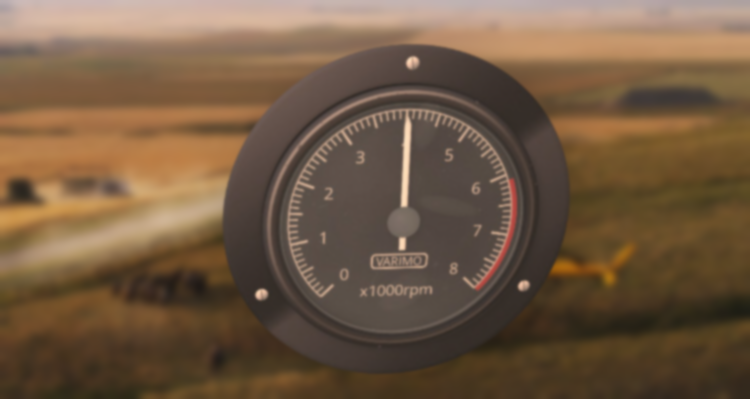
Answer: 4000 rpm
